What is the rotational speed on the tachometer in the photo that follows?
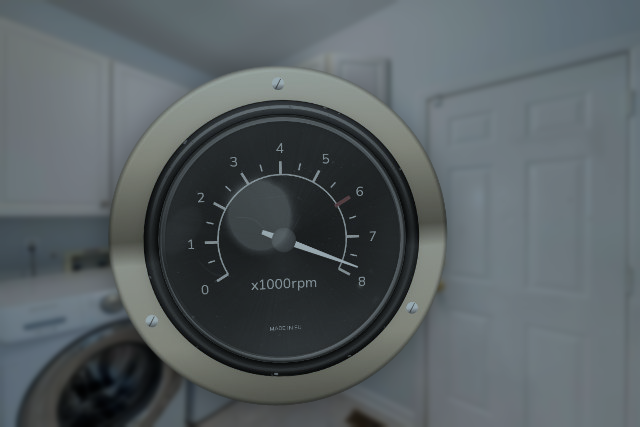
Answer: 7750 rpm
